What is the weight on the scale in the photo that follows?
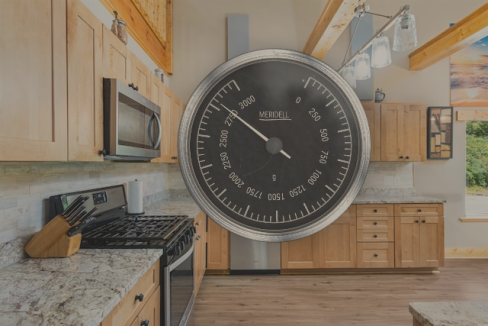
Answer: 2800 g
